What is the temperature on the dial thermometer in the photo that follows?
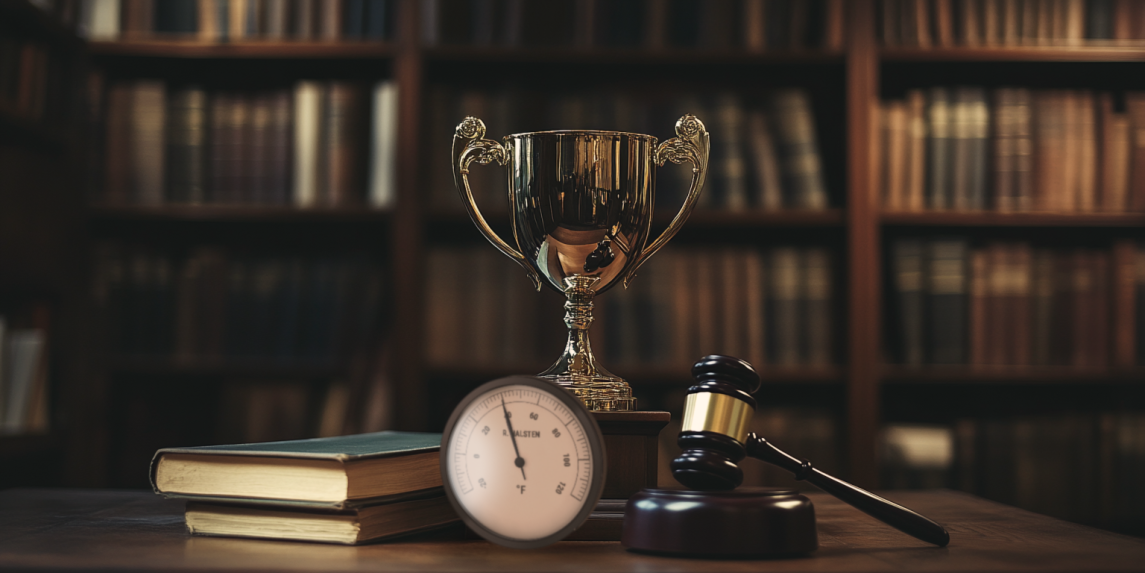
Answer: 40 °F
